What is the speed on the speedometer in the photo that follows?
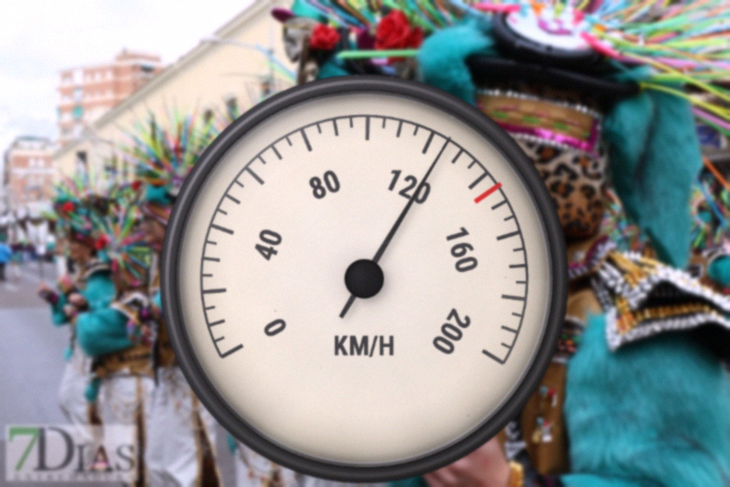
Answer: 125 km/h
